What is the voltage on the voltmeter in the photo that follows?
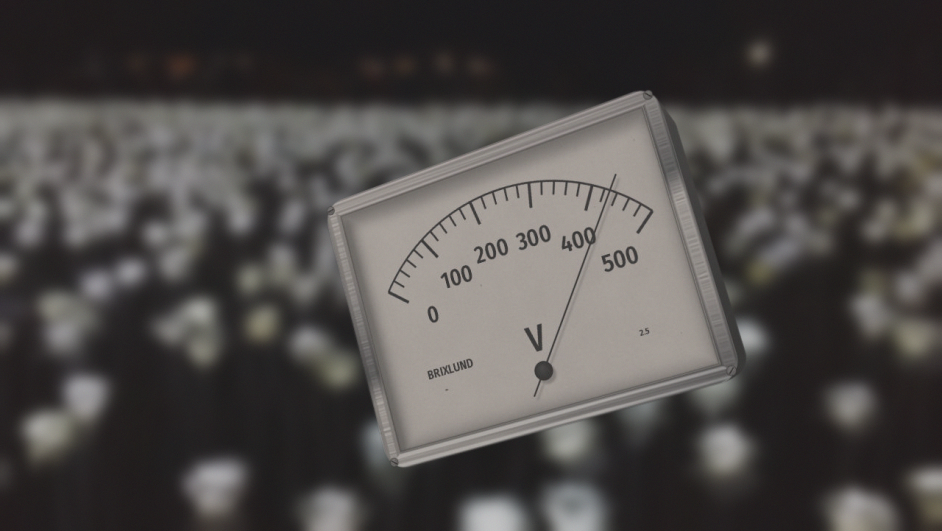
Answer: 430 V
